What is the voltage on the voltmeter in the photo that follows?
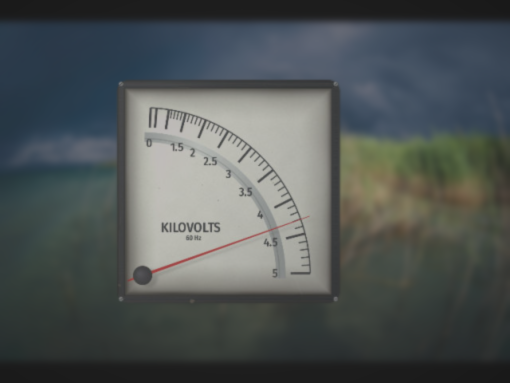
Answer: 4.3 kV
